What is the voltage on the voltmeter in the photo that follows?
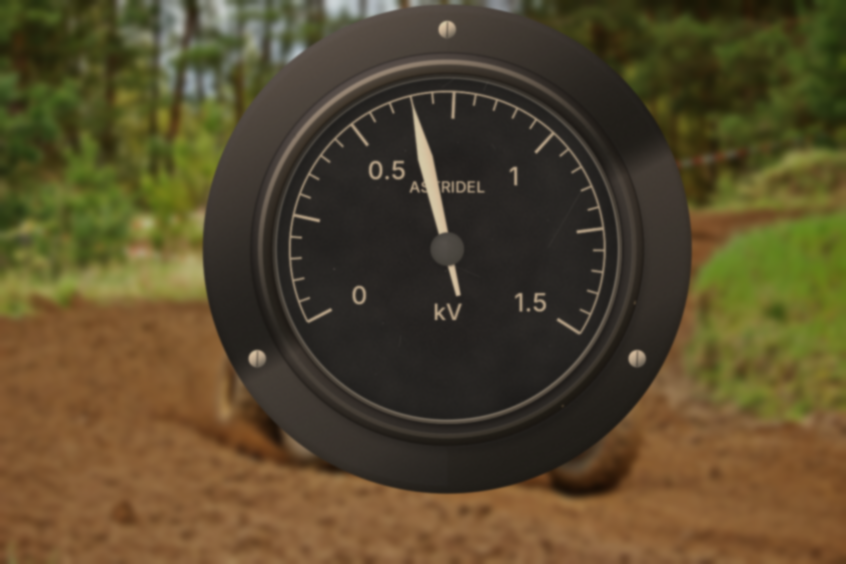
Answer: 0.65 kV
